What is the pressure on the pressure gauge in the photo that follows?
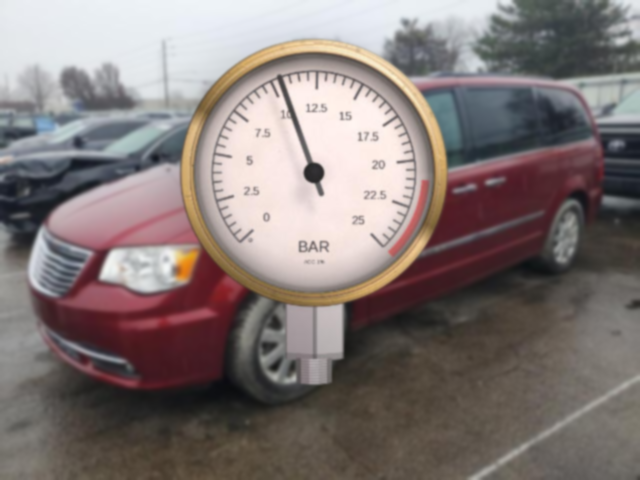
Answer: 10.5 bar
